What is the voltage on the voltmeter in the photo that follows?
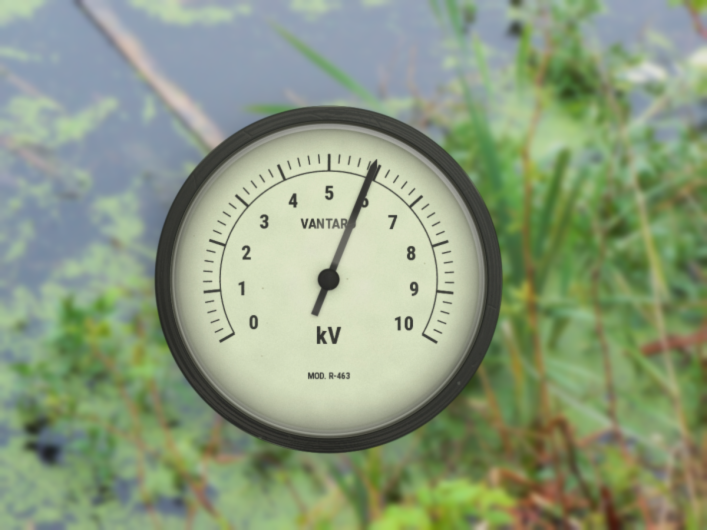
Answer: 5.9 kV
